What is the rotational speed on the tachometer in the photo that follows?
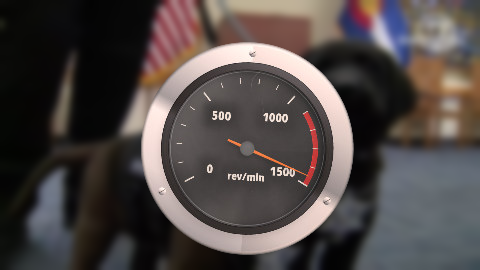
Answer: 1450 rpm
